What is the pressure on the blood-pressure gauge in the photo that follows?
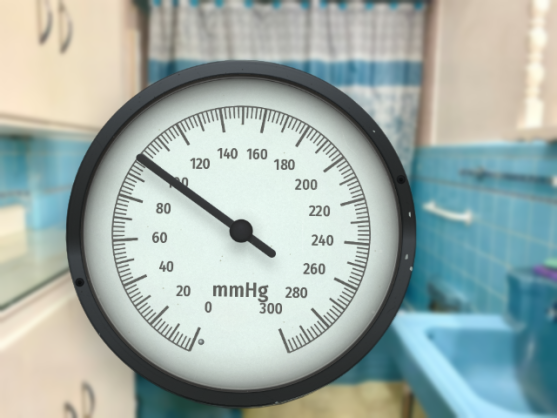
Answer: 98 mmHg
